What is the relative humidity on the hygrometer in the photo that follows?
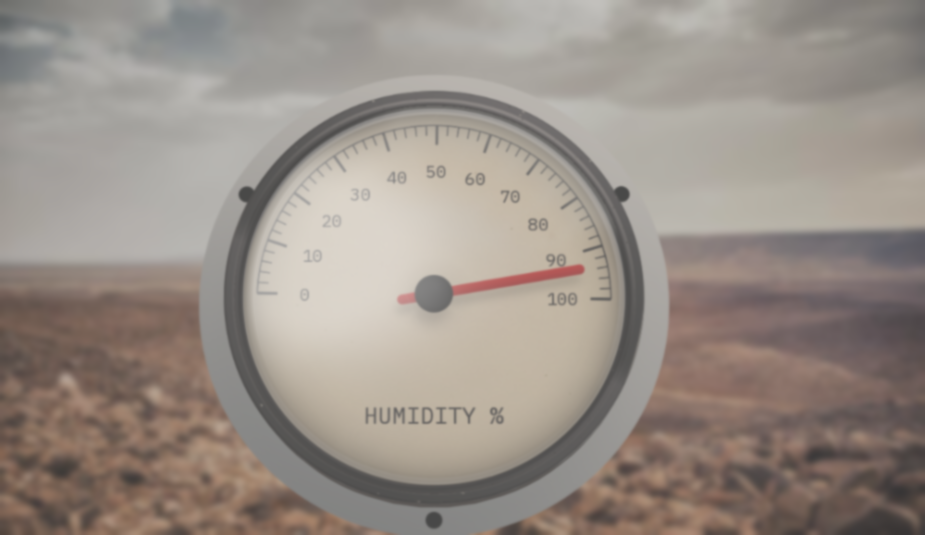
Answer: 94 %
